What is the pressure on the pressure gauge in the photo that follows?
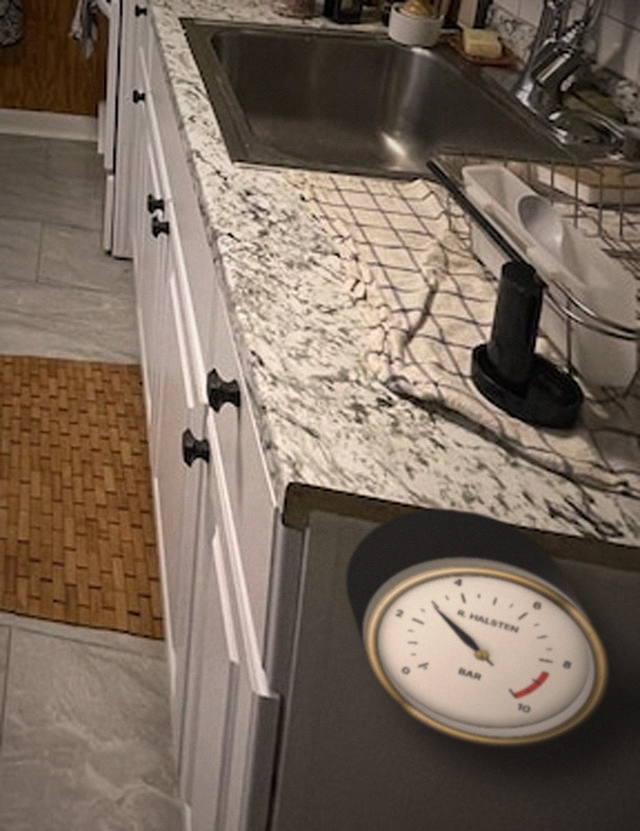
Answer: 3 bar
